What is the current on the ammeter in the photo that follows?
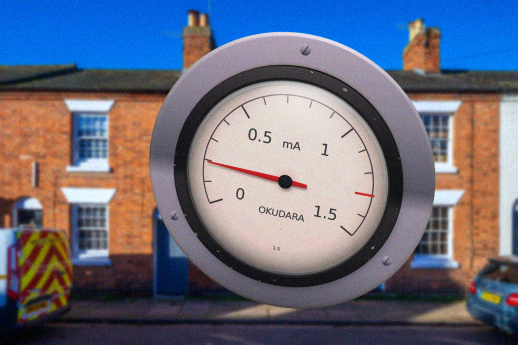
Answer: 0.2 mA
